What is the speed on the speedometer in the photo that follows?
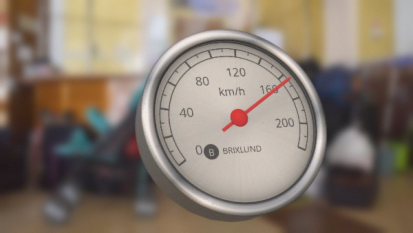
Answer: 165 km/h
